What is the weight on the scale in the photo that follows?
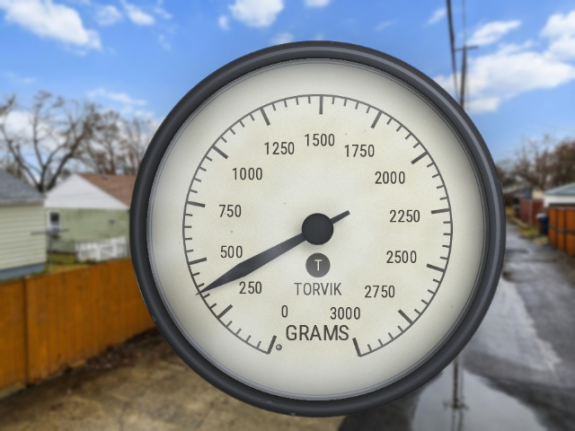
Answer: 375 g
